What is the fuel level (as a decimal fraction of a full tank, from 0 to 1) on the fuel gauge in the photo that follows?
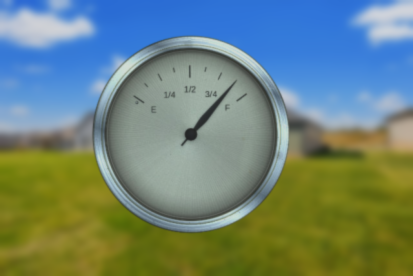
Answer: 0.875
